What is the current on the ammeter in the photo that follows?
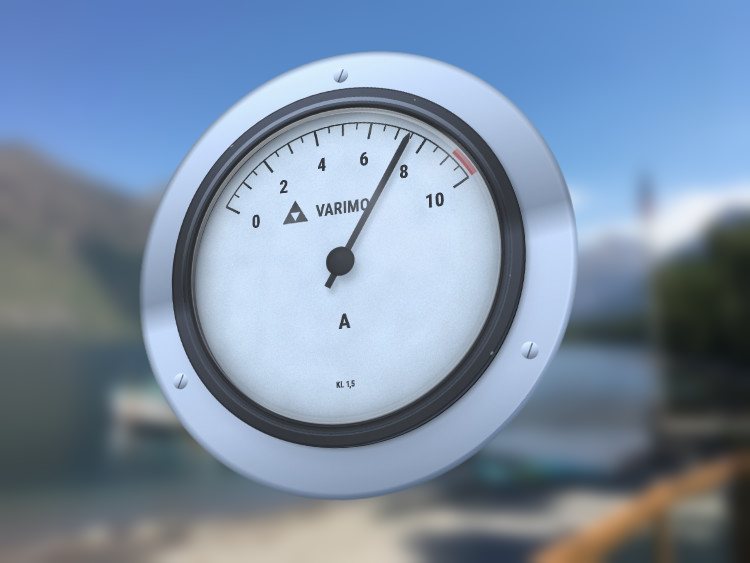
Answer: 7.5 A
